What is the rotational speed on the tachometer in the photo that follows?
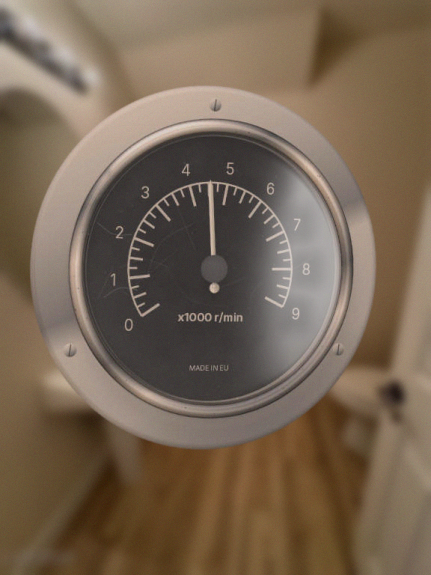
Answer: 4500 rpm
